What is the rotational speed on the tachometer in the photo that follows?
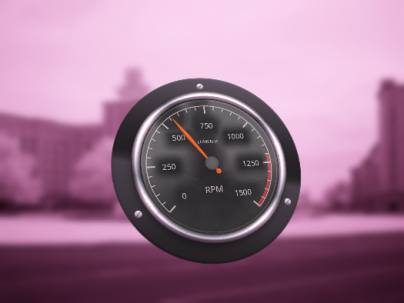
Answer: 550 rpm
